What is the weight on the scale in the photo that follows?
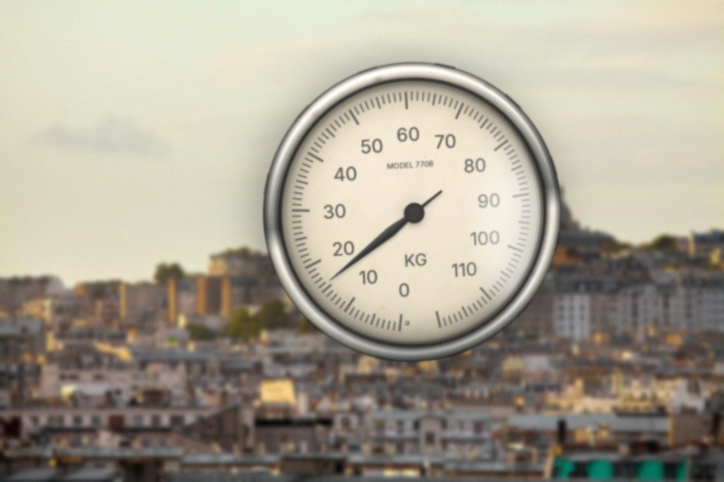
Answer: 16 kg
